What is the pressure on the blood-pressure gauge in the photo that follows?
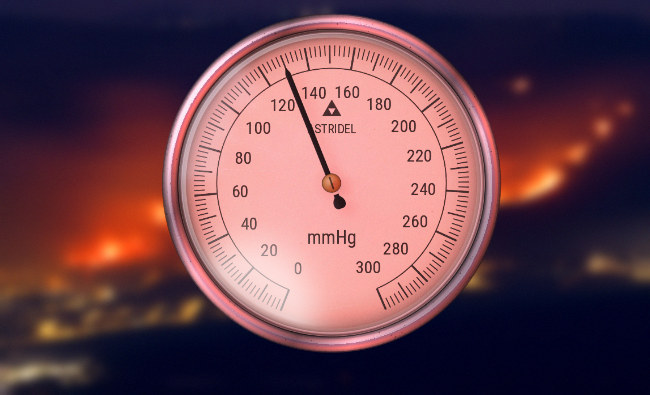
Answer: 130 mmHg
